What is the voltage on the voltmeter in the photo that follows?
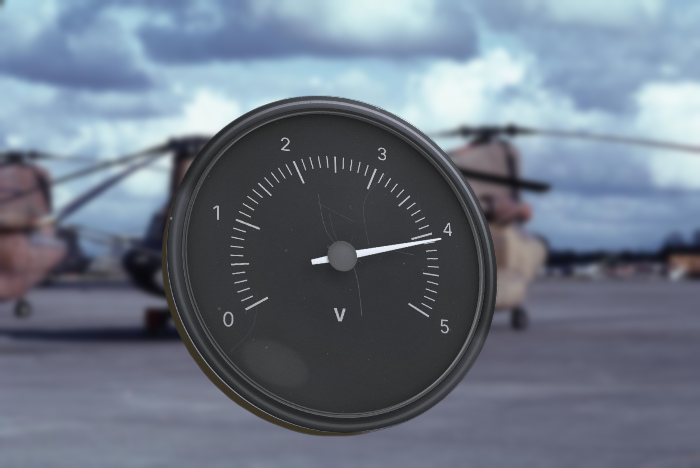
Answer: 4.1 V
